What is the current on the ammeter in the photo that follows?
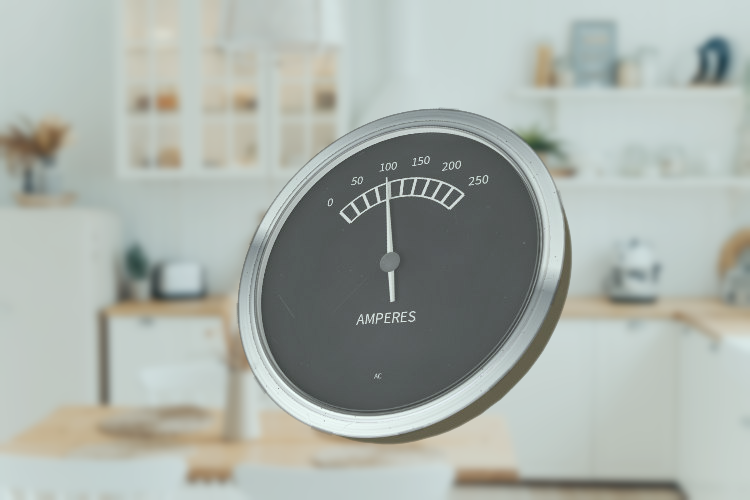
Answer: 100 A
